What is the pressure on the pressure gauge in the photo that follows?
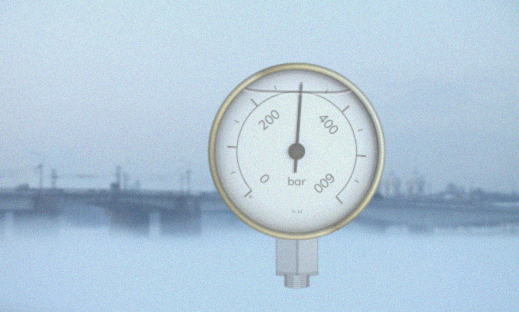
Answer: 300 bar
